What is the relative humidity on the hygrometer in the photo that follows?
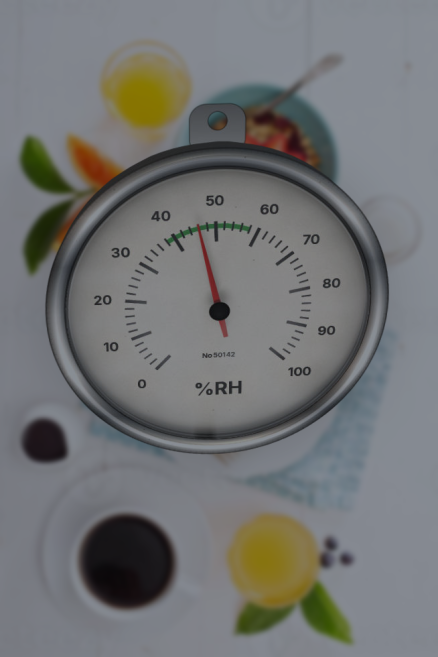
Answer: 46 %
